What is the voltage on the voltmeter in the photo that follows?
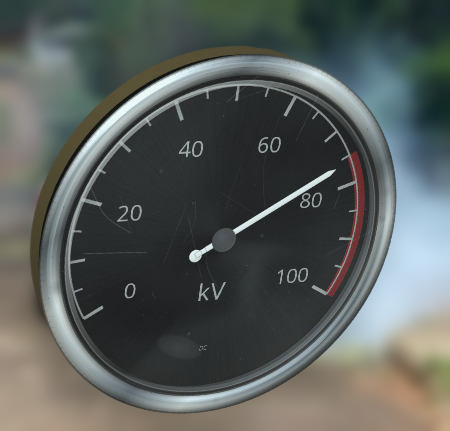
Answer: 75 kV
